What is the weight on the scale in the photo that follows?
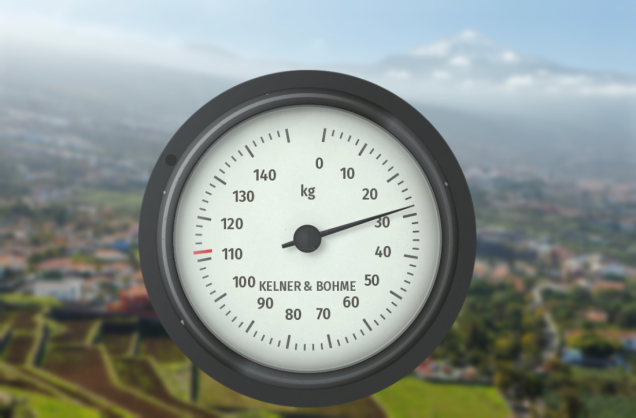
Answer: 28 kg
